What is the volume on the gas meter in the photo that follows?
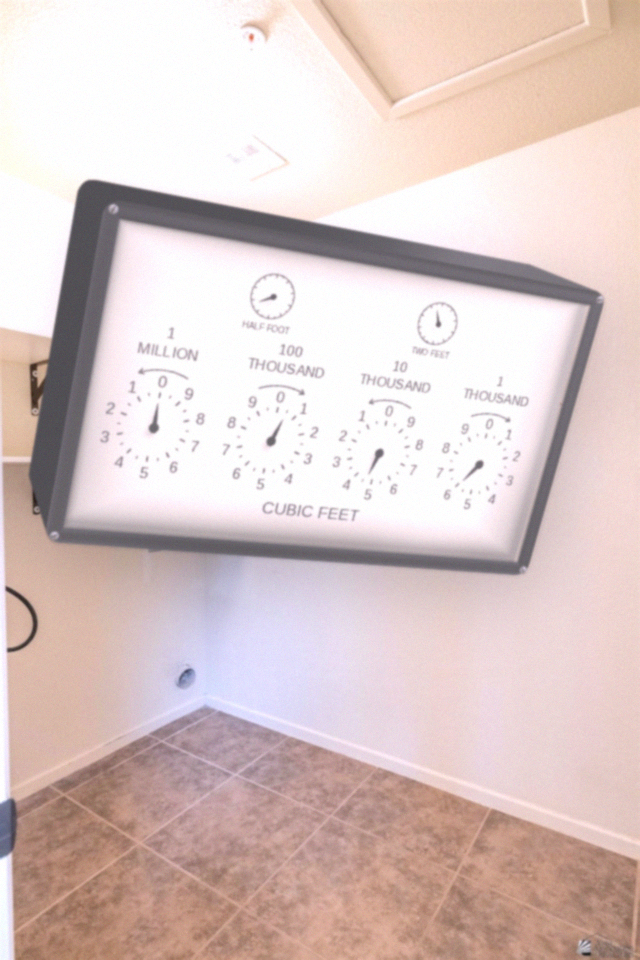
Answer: 4600 ft³
